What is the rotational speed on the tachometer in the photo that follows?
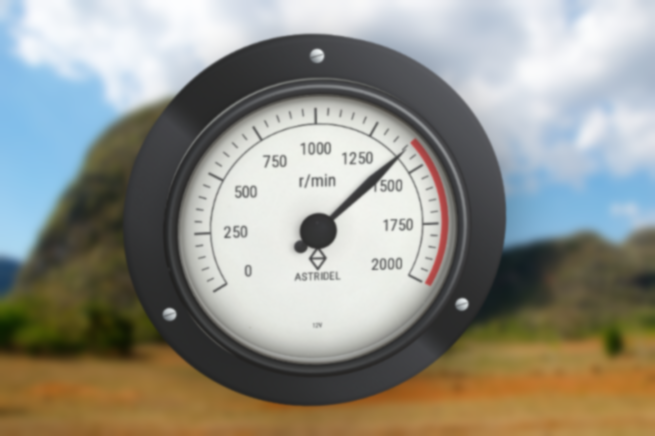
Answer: 1400 rpm
